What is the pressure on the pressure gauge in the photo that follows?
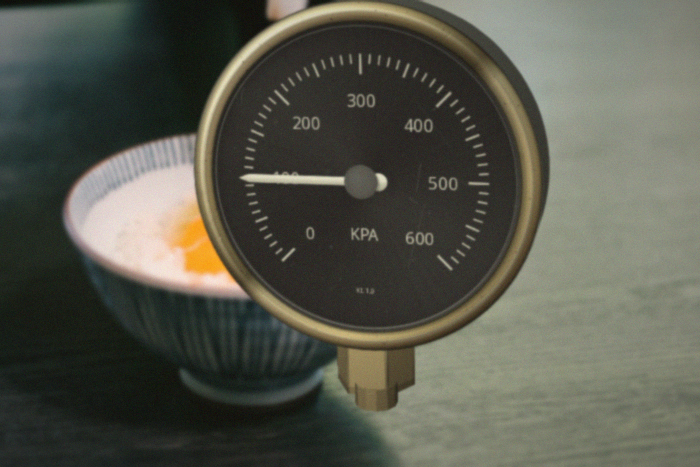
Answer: 100 kPa
